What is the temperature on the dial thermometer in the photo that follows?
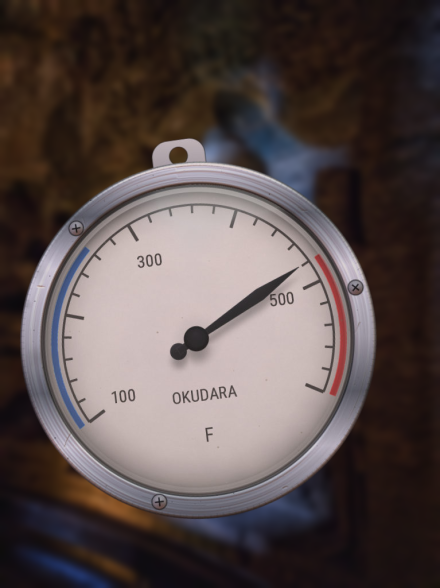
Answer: 480 °F
